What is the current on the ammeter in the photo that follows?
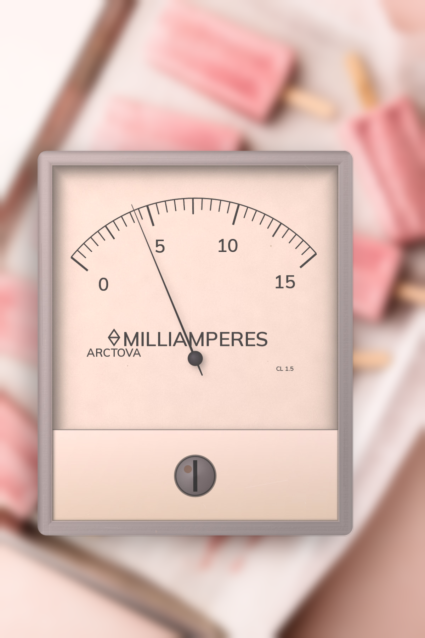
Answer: 4.25 mA
